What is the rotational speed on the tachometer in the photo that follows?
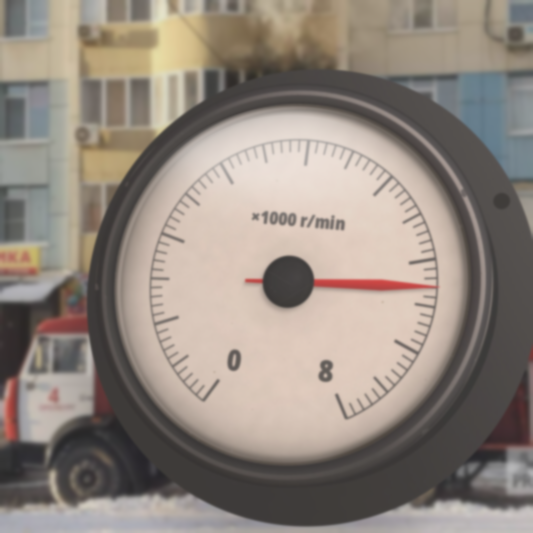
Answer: 6300 rpm
